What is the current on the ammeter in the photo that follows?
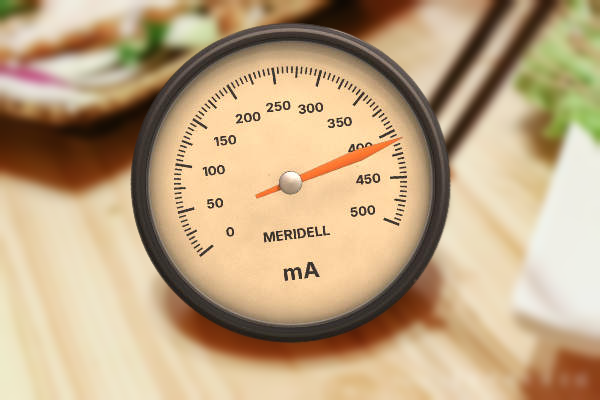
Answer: 410 mA
